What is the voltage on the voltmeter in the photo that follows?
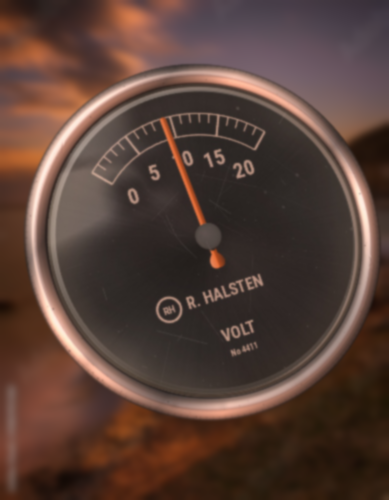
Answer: 9 V
